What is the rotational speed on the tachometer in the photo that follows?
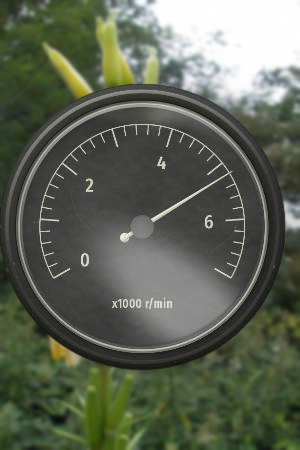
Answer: 5200 rpm
